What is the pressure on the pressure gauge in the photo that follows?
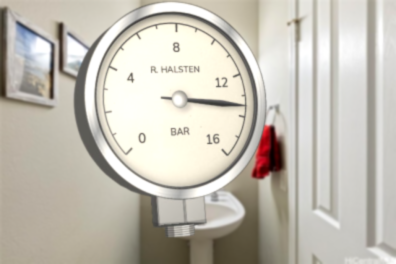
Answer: 13.5 bar
